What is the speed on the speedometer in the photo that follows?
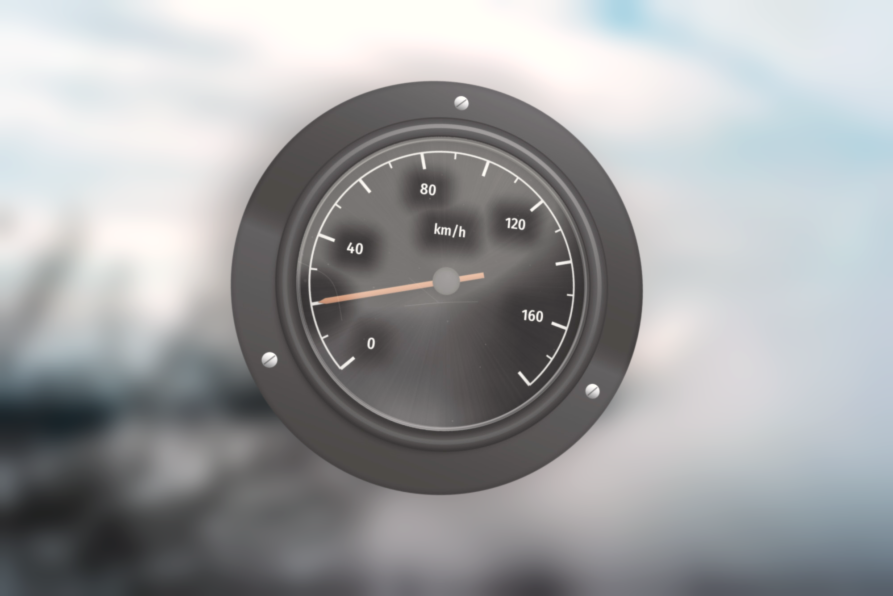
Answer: 20 km/h
